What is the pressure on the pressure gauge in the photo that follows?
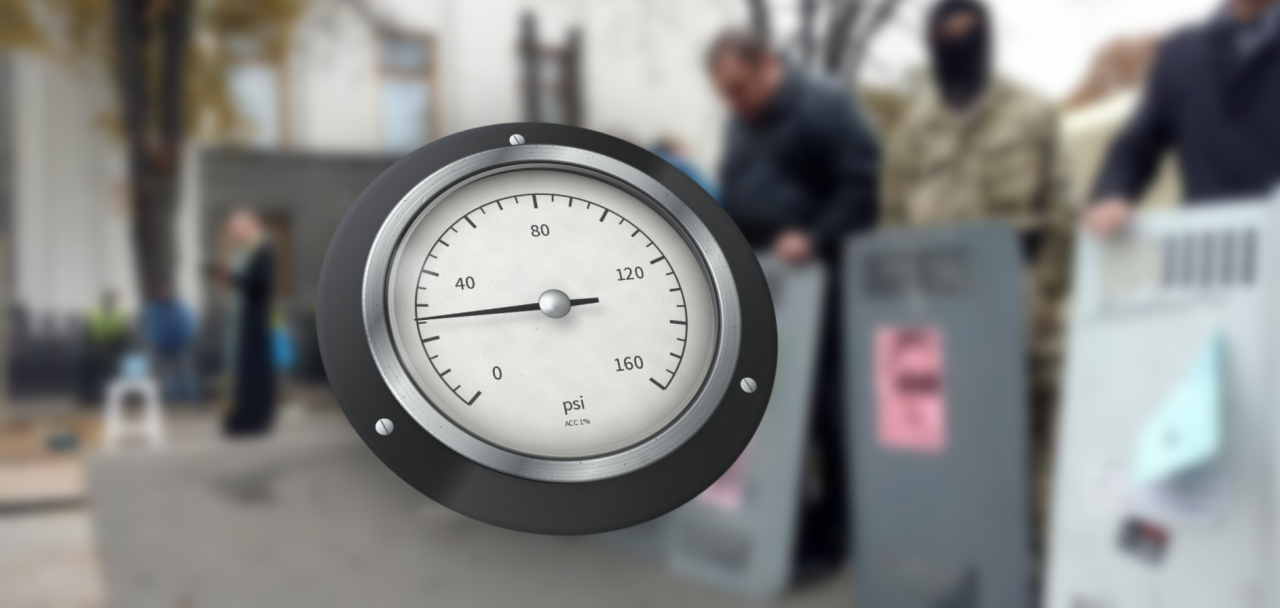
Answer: 25 psi
